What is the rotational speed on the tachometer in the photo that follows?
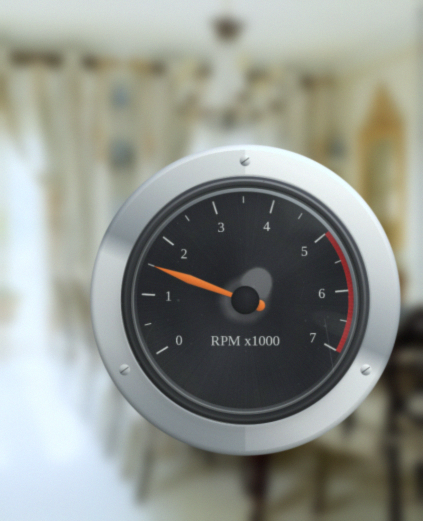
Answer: 1500 rpm
